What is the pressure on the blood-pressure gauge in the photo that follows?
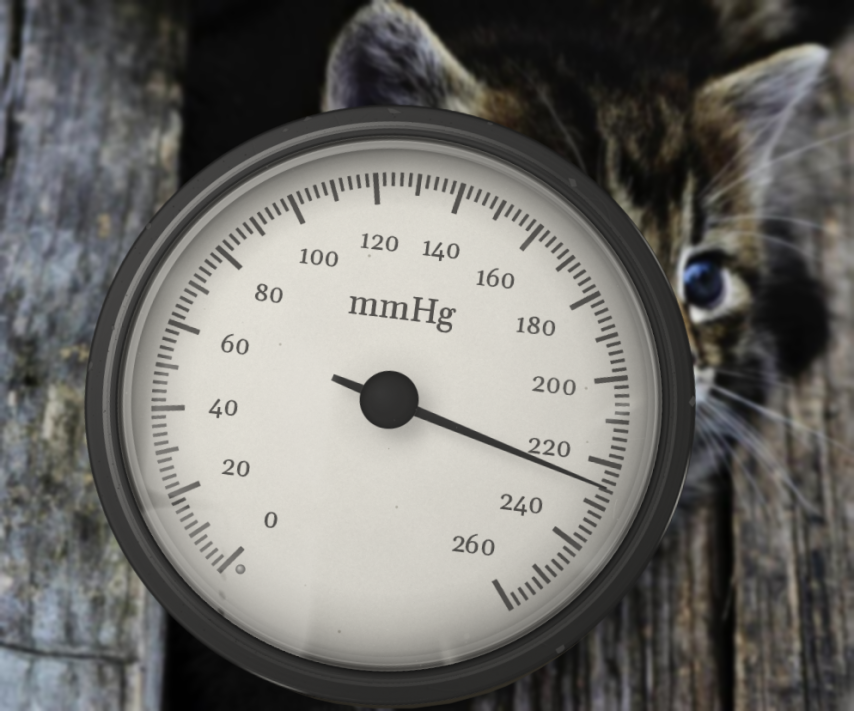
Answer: 226 mmHg
